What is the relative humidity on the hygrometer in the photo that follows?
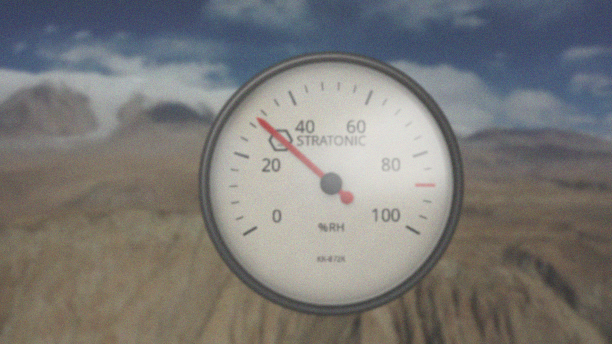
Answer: 30 %
